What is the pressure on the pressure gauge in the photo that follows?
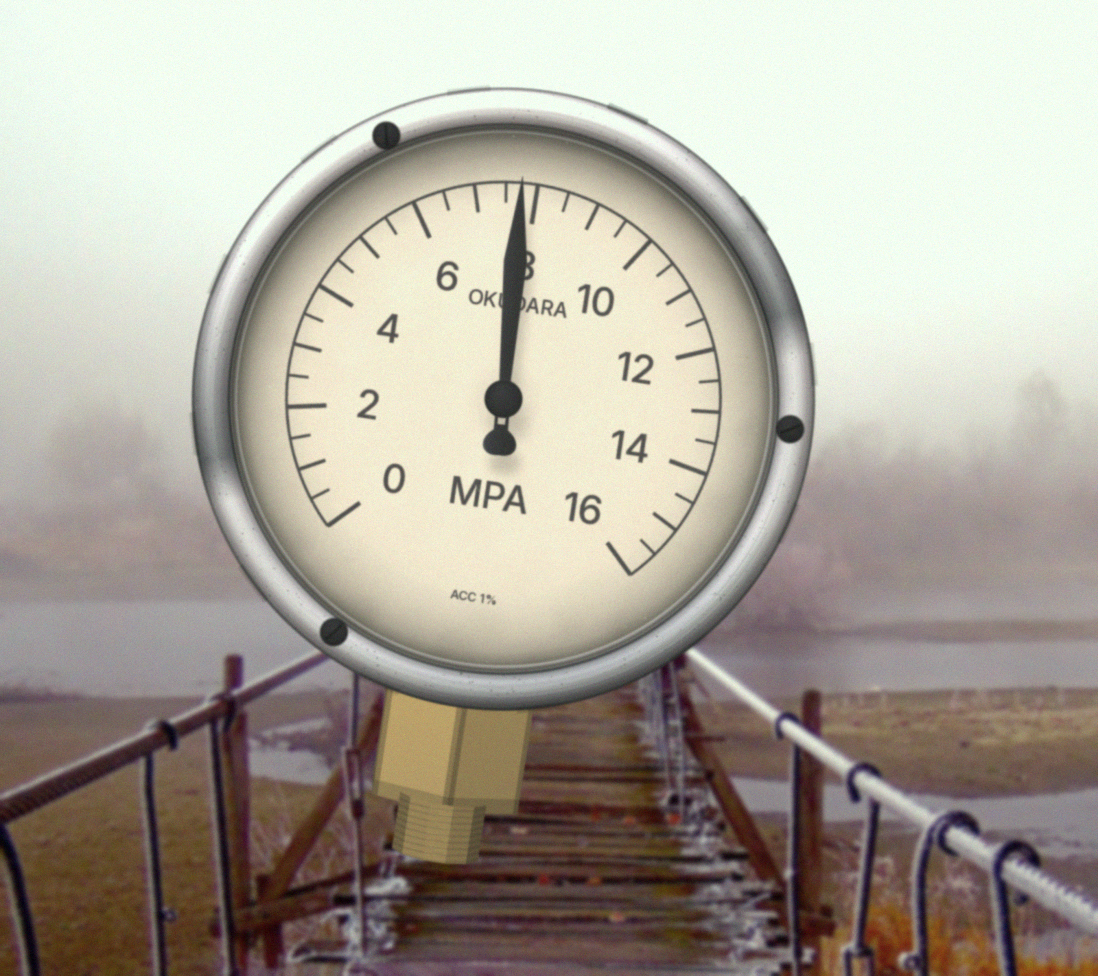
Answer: 7.75 MPa
